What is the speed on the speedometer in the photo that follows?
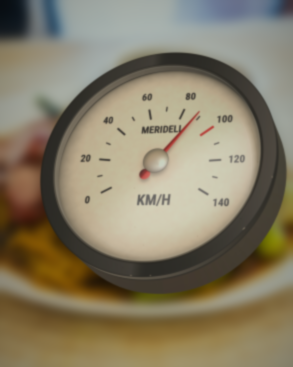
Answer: 90 km/h
